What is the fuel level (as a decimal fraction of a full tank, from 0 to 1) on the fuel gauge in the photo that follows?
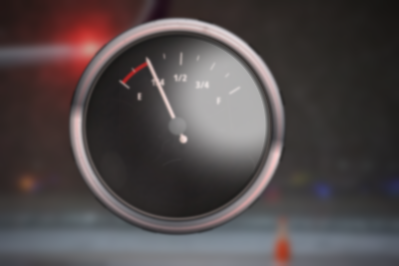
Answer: 0.25
